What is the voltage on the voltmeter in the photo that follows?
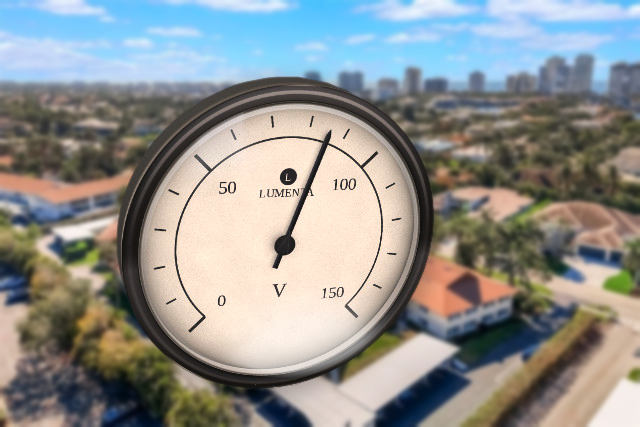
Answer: 85 V
